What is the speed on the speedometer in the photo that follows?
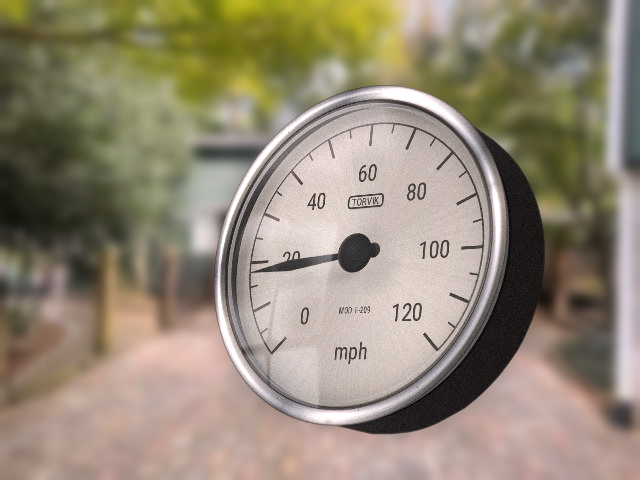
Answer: 17.5 mph
